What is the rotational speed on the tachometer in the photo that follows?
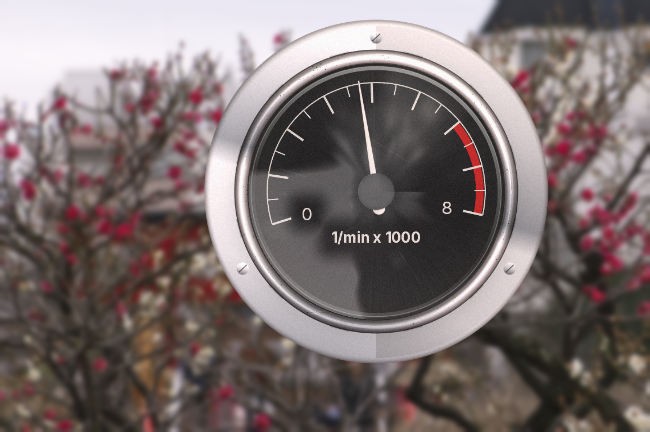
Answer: 3750 rpm
